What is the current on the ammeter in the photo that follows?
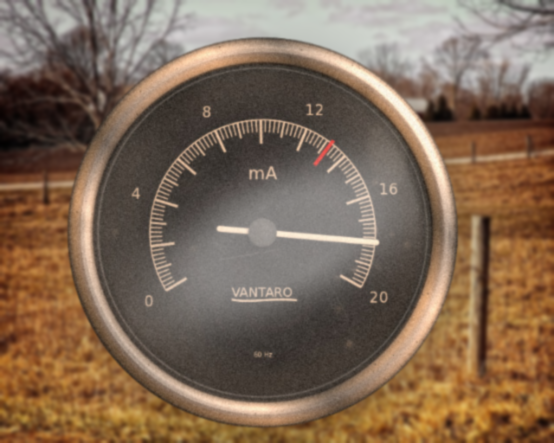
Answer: 18 mA
